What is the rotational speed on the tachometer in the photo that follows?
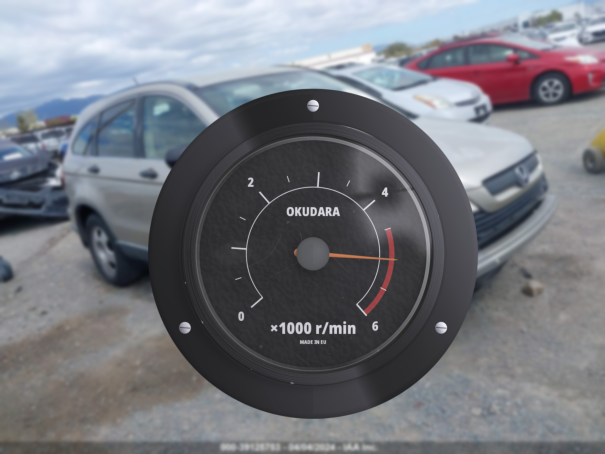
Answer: 5000 rpm
